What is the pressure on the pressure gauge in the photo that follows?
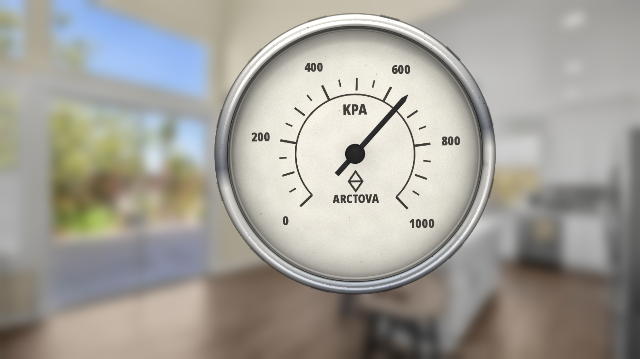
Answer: 650 kPa
